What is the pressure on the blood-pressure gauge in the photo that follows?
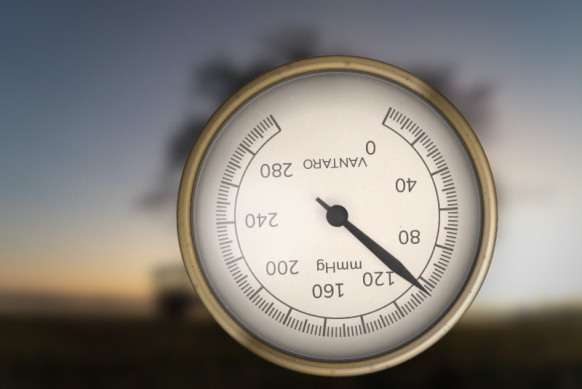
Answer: 104 mmHg
